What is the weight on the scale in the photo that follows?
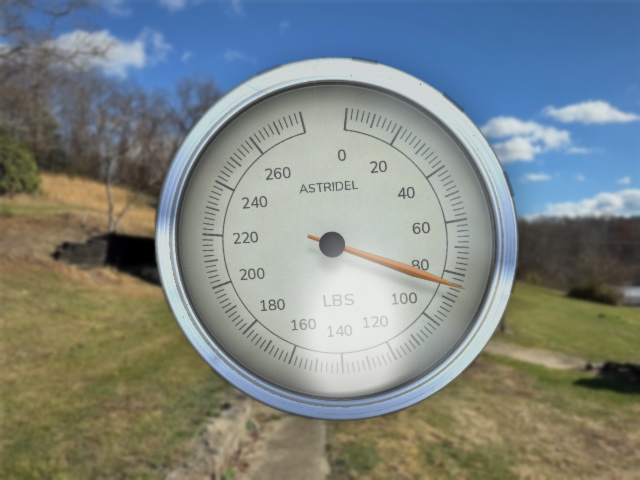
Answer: 84 lb
